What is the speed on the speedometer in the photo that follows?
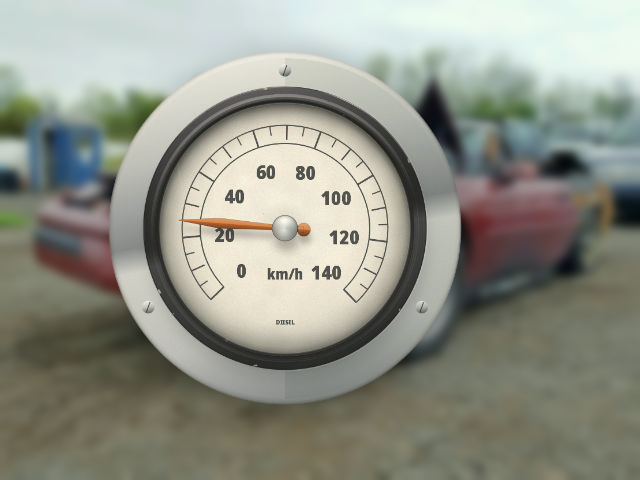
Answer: 25 km/h
